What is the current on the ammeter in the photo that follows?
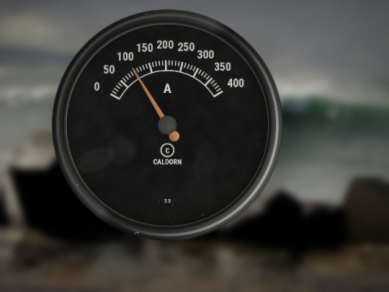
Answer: 100 A
